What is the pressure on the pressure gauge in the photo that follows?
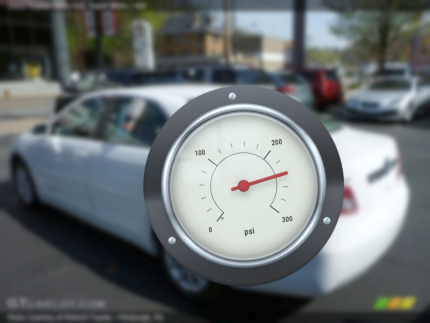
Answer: 240 psi
